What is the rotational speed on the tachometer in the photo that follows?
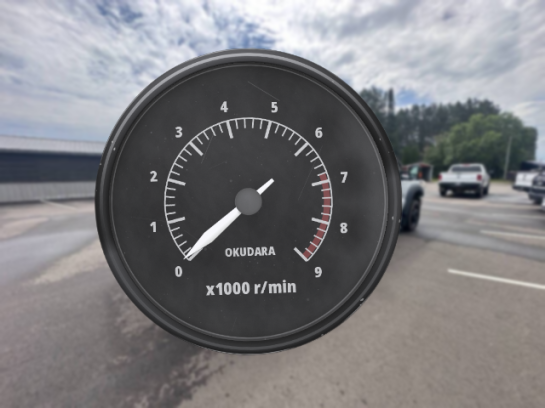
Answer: 100 rpm
